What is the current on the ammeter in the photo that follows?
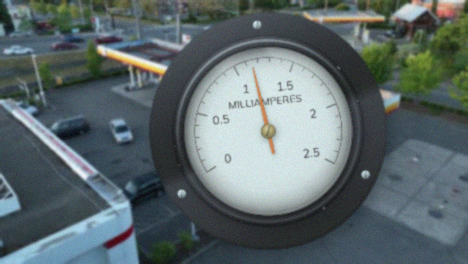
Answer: 1.15 mA
